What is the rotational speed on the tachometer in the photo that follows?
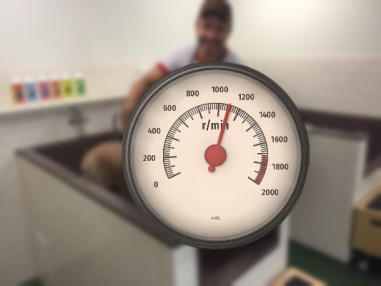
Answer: 1100 rpm
